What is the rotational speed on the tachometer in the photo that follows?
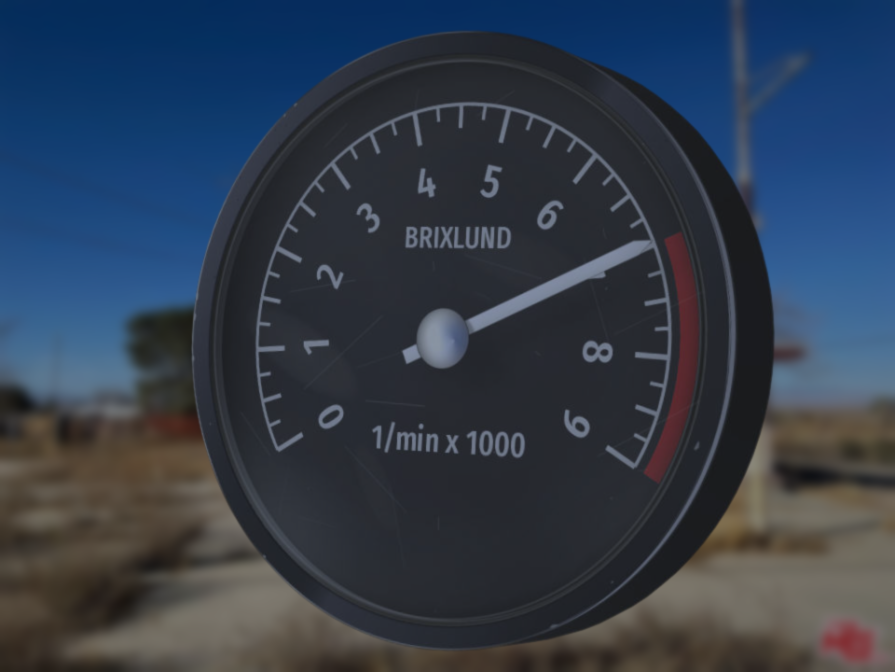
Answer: 7000 rpm
